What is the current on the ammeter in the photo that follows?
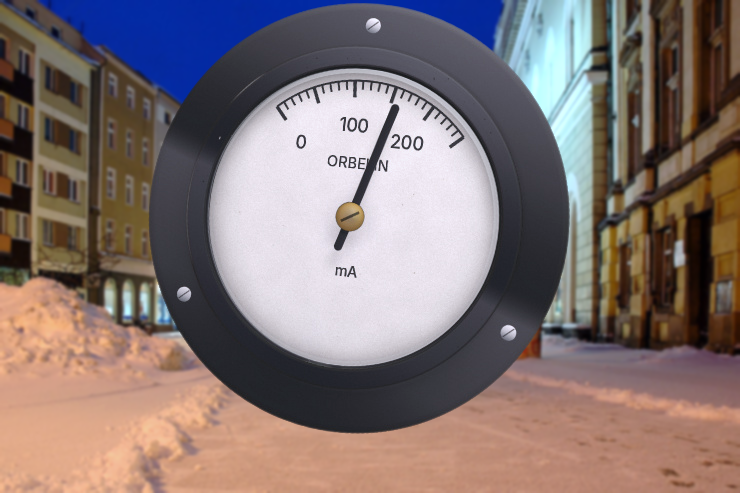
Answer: 160 mA
